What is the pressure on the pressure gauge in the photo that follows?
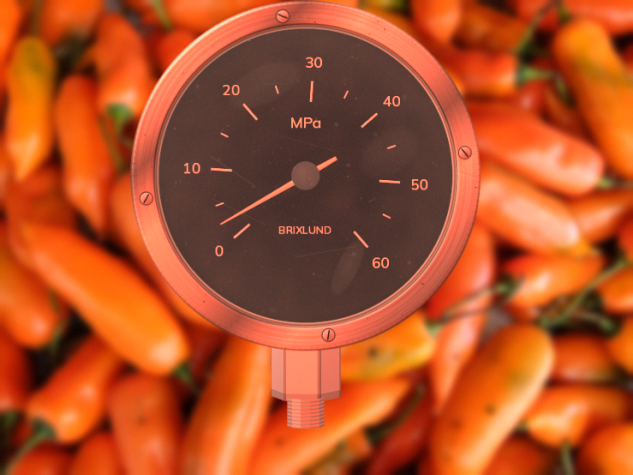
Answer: 2.5 MPa
